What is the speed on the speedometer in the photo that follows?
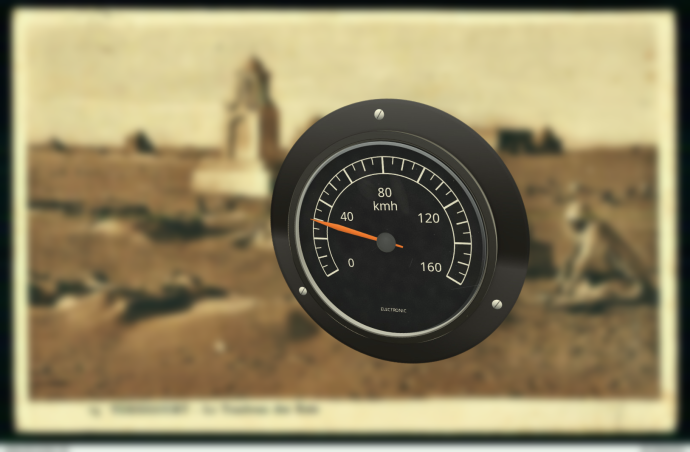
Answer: 30 km/h
